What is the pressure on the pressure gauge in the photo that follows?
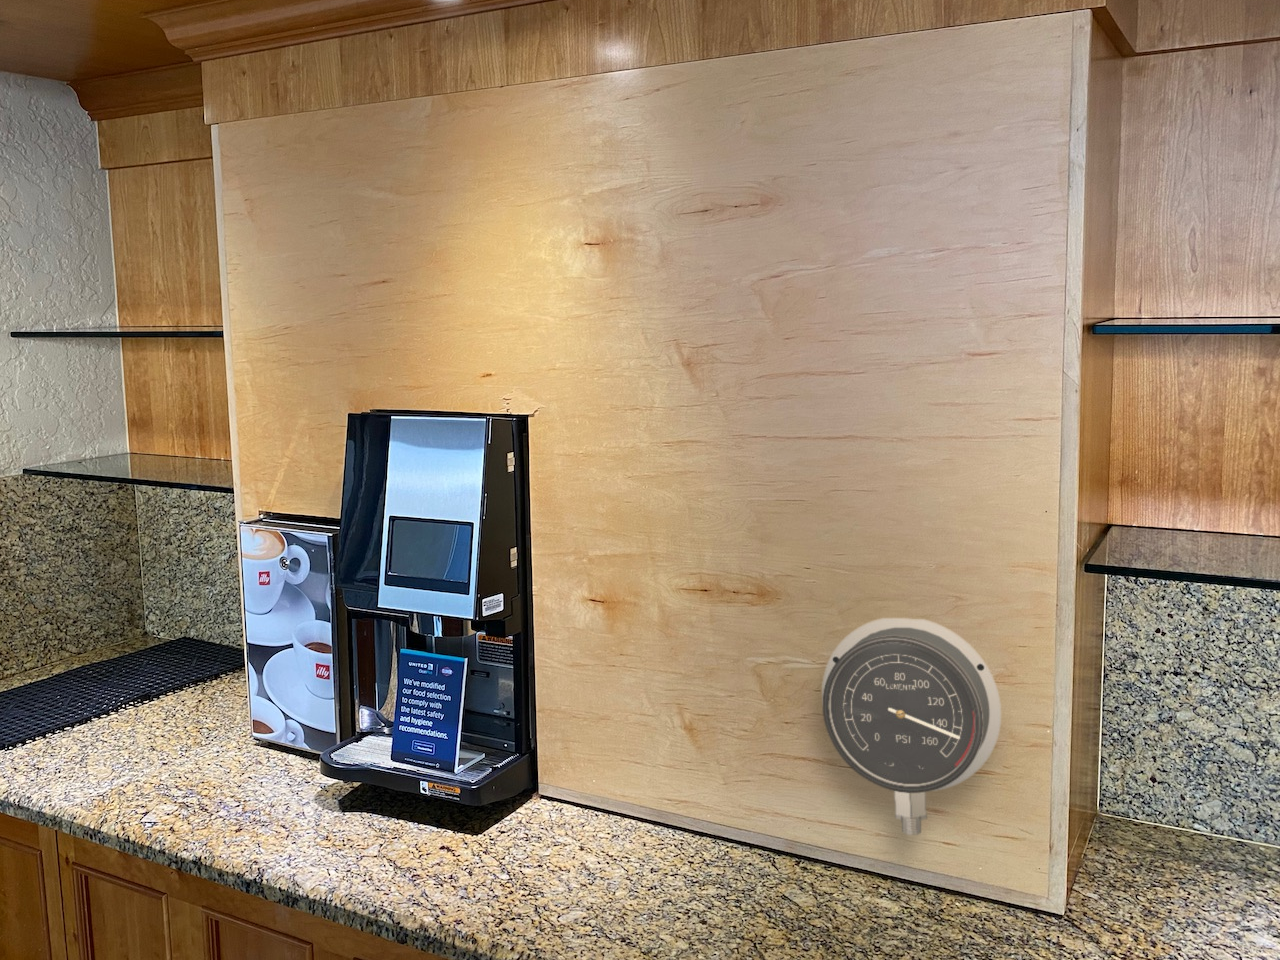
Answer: 145 psi
